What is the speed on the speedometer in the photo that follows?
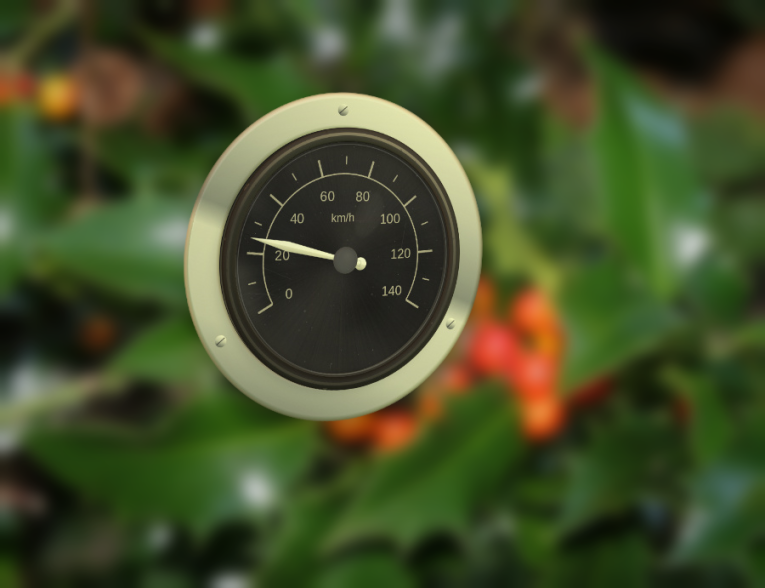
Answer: 25 km/h
